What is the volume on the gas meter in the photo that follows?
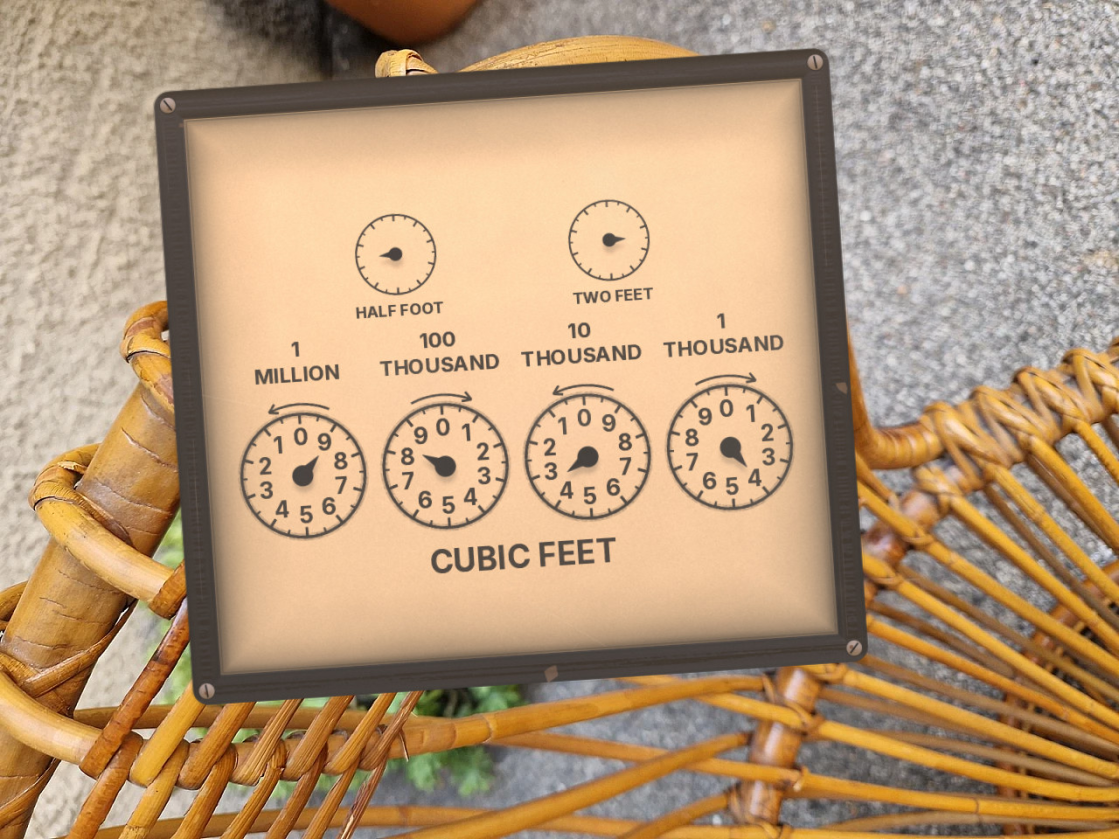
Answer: 883400 ft³
